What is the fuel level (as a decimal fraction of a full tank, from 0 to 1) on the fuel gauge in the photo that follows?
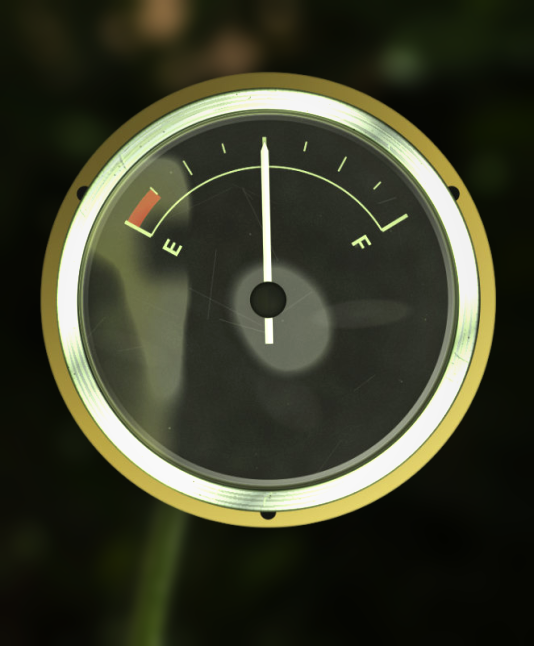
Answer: 0.5
